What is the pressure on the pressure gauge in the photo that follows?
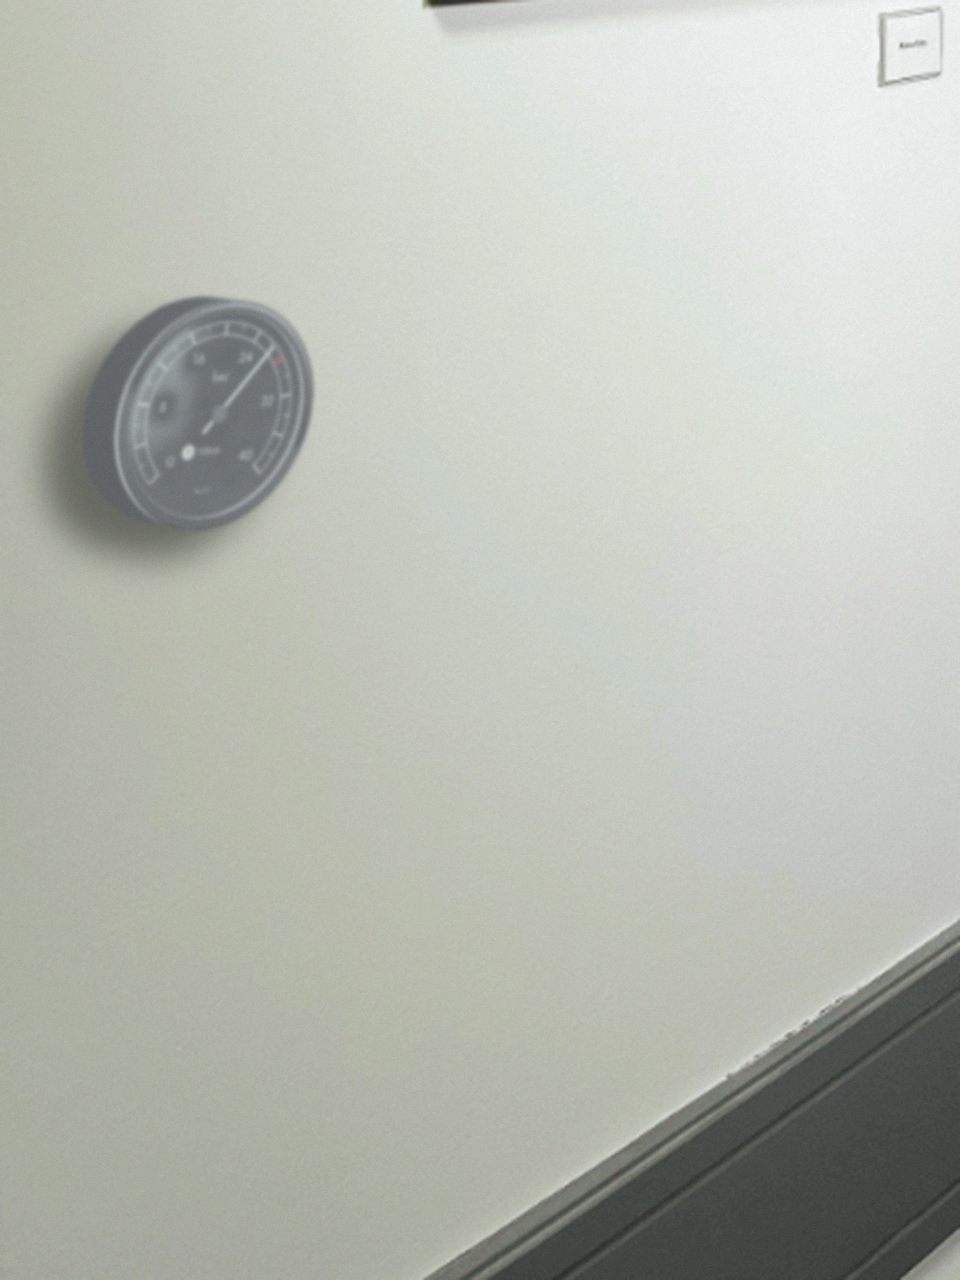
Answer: 26 bar
